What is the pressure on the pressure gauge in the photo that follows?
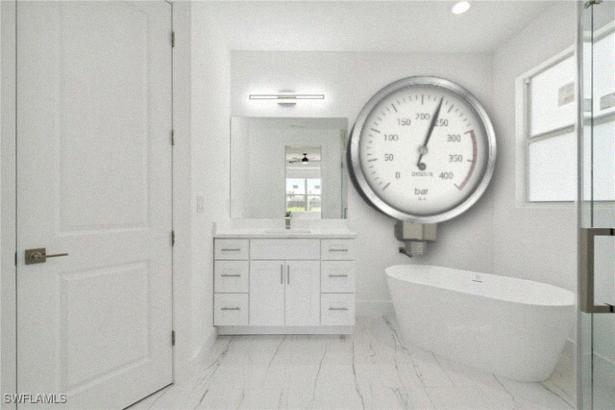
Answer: 230 bar
